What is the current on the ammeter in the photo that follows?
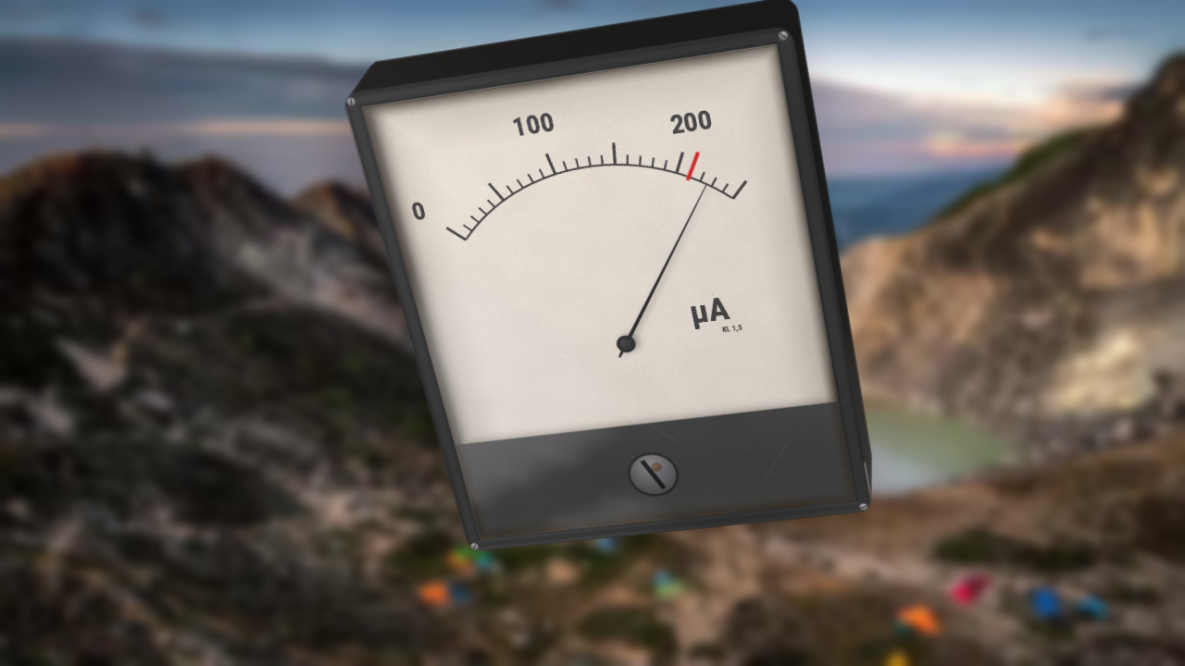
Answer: 225 µA
